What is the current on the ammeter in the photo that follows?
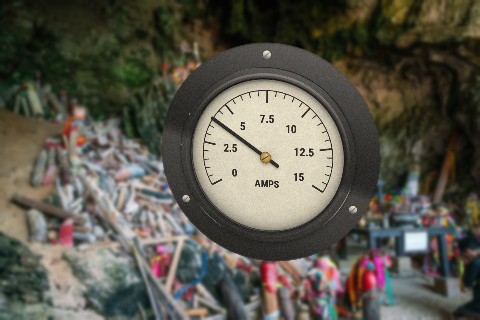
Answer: 4 A
